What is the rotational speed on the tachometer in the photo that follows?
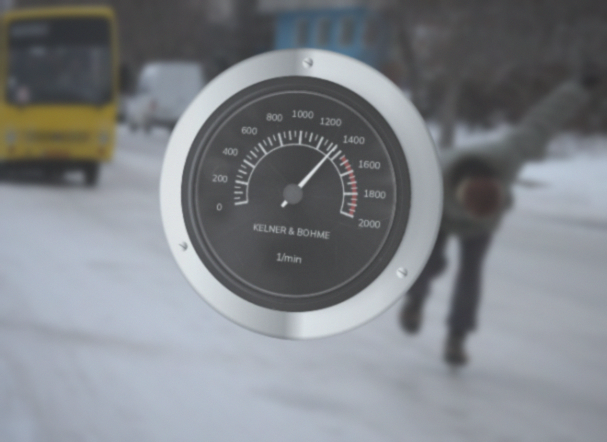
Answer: 1350 rpm
